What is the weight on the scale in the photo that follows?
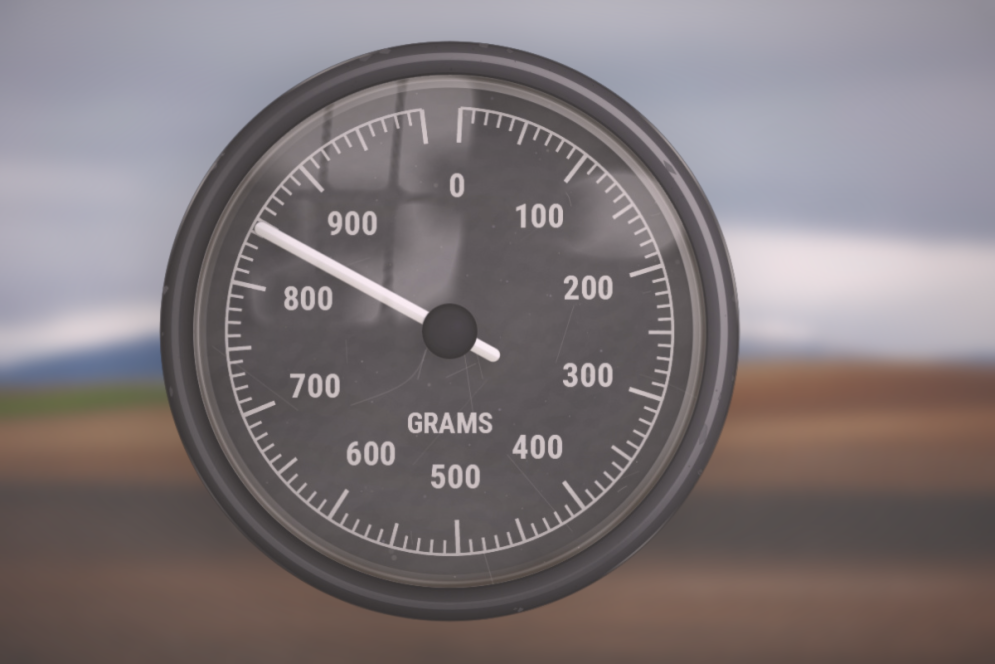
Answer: 845 g
